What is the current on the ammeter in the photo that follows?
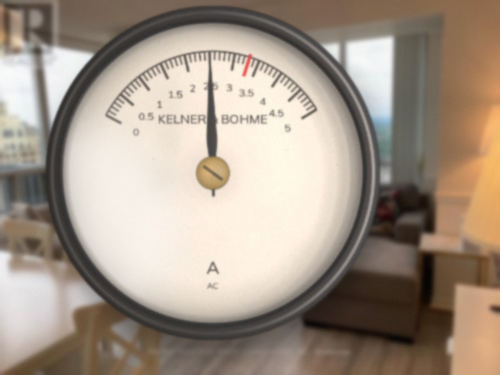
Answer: 2.5 A
